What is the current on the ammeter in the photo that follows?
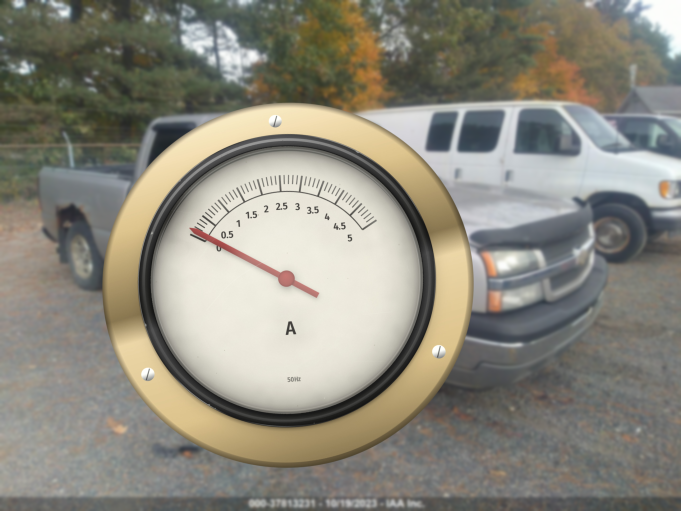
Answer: 0.1 A
